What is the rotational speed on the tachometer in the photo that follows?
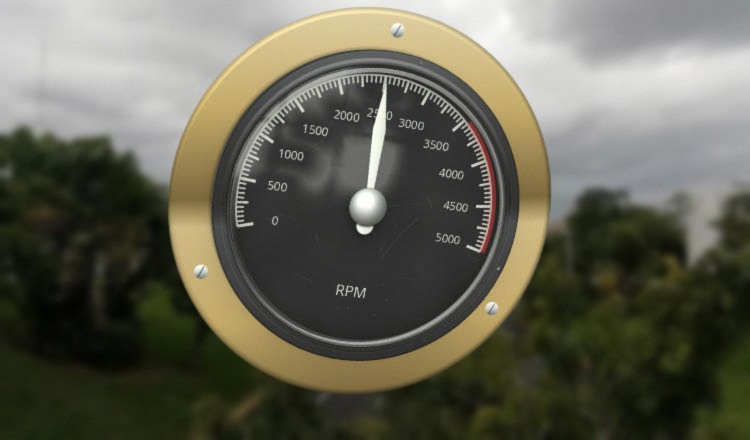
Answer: 2500 rpm
